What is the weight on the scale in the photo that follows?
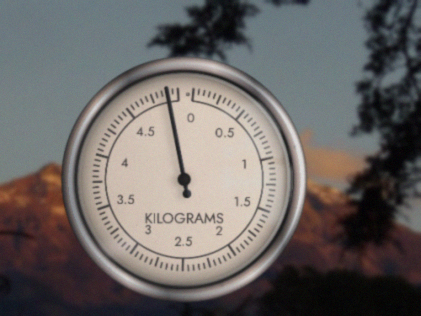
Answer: 4.9 kg
